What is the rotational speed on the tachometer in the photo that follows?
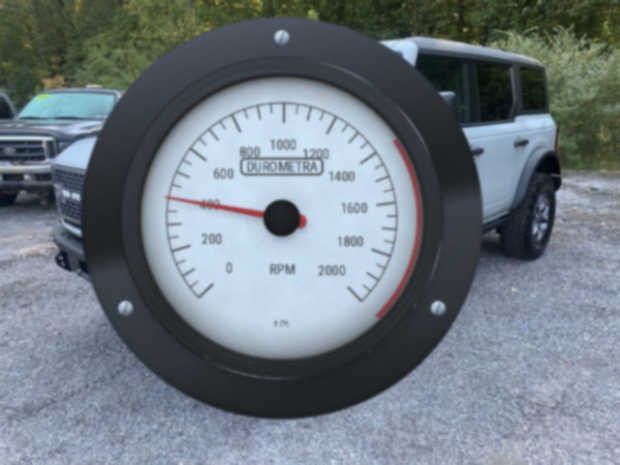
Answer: 400 rpm
